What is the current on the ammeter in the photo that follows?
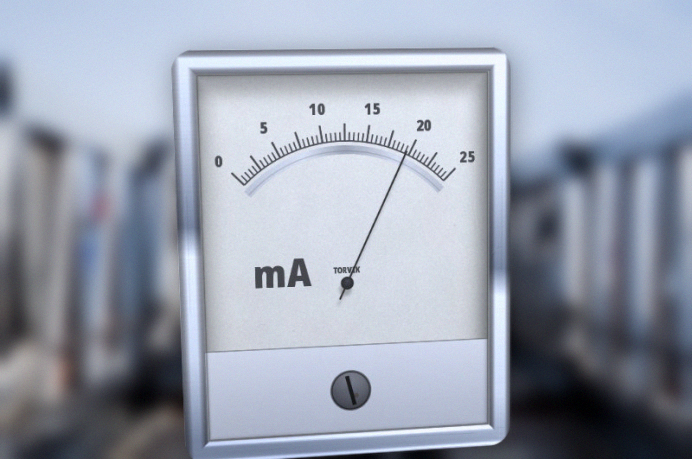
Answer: 19.5 mA
